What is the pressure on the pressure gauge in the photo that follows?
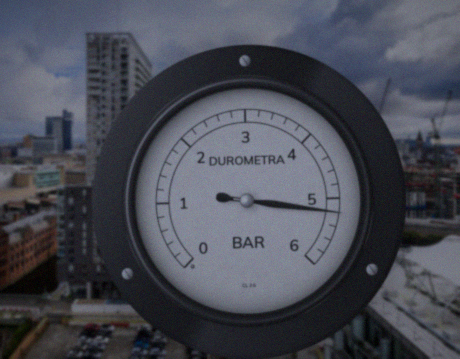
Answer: 5.2 bar
